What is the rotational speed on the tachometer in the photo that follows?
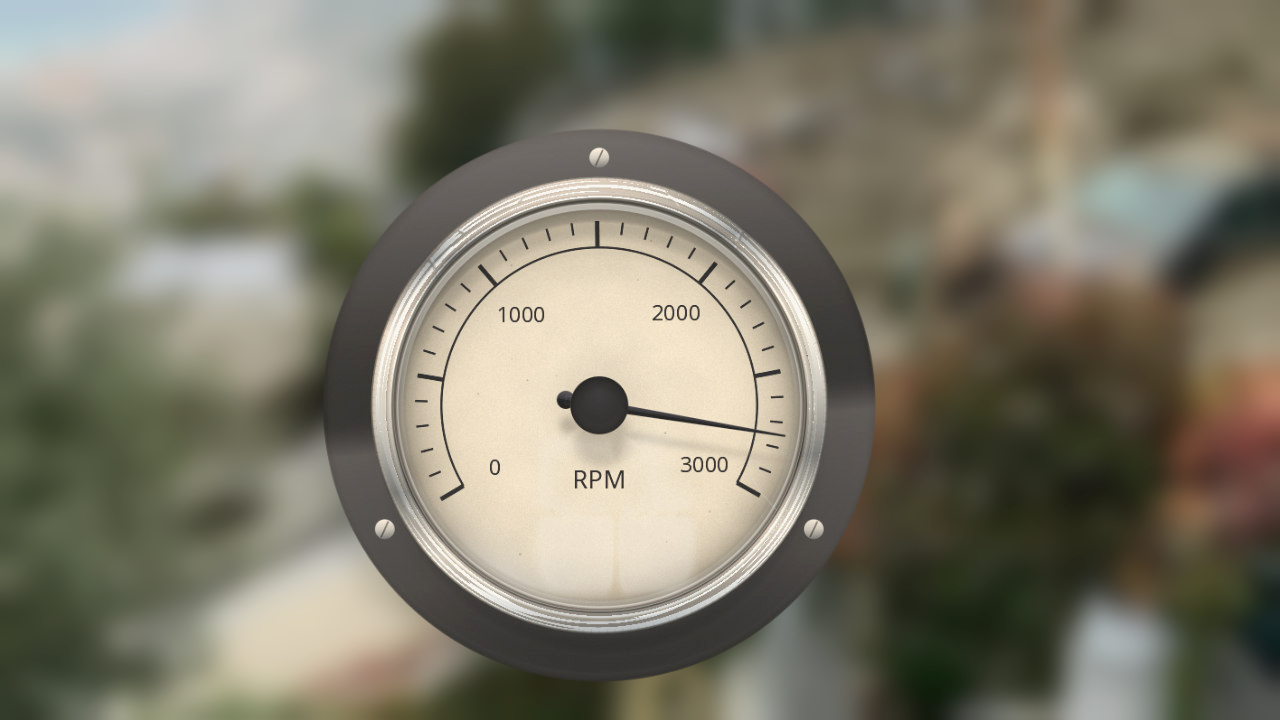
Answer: 2750 rpm
